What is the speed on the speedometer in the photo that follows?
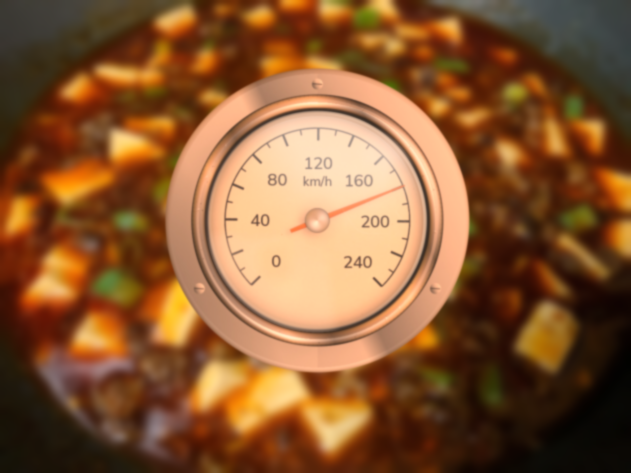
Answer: 180 km/h
